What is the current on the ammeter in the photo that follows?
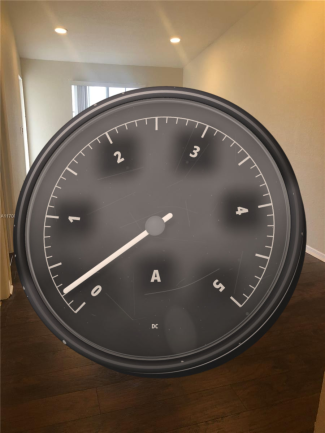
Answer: 0.2 A
